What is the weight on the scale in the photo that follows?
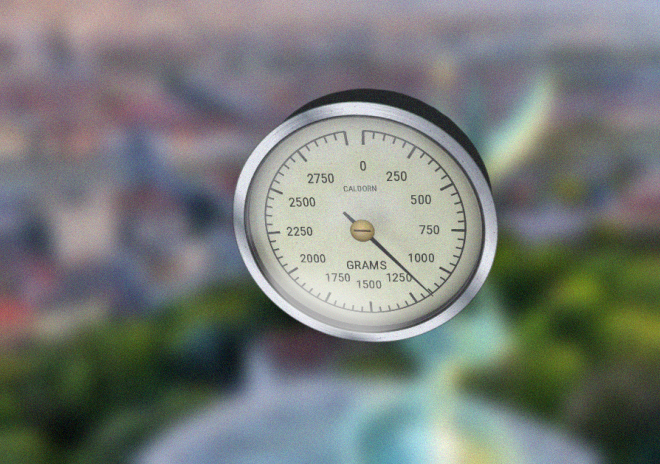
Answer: 1150 g
